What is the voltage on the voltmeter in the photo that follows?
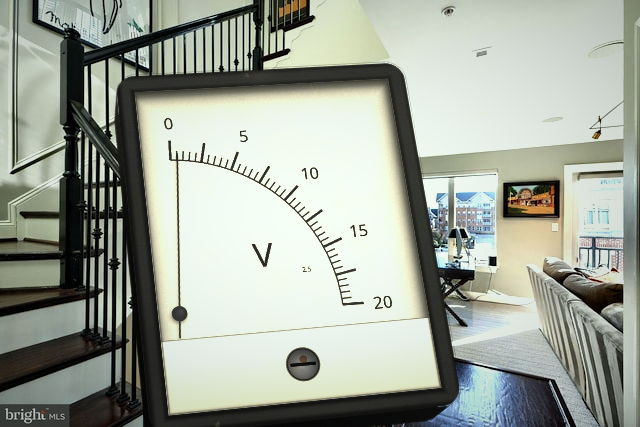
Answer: 0.5 V
